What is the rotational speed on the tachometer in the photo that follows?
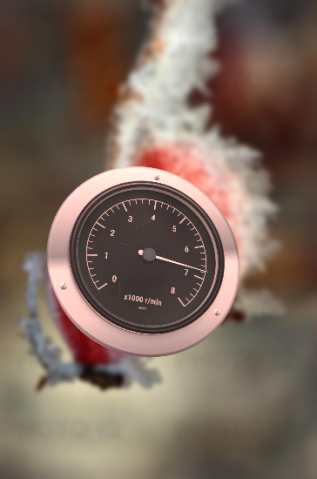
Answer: 6800 rpm
